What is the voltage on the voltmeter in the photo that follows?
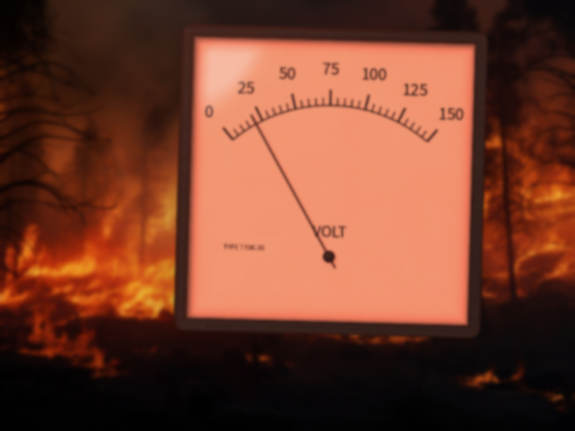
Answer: 20 V
